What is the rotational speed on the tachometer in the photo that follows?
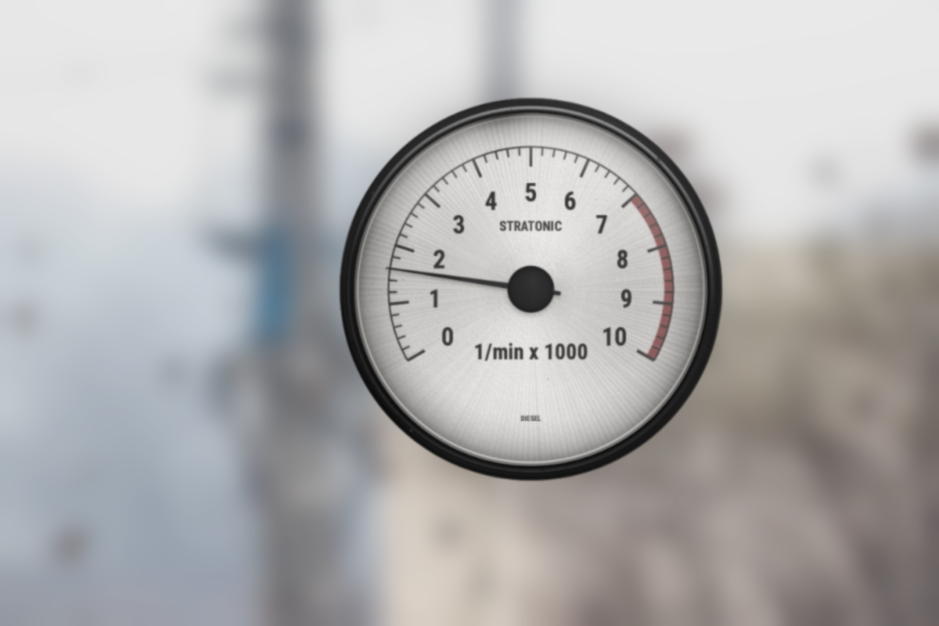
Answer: 1600 rpm
